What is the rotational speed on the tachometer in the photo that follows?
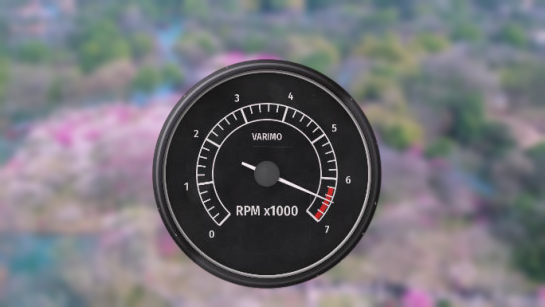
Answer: 6500 rpm
